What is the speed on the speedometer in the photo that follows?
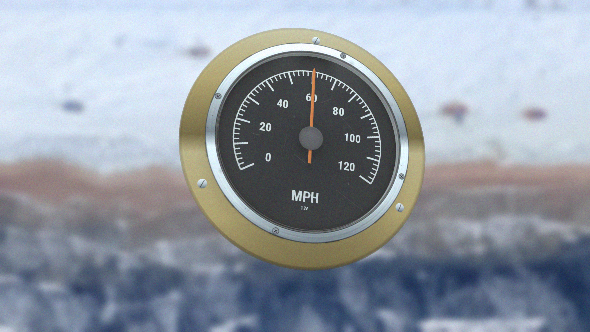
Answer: 60 mph
